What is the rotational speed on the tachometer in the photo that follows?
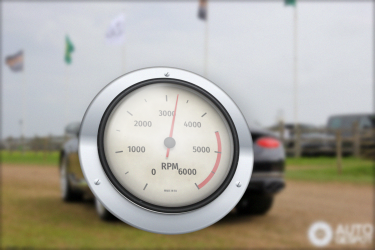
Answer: 3250 rpm
